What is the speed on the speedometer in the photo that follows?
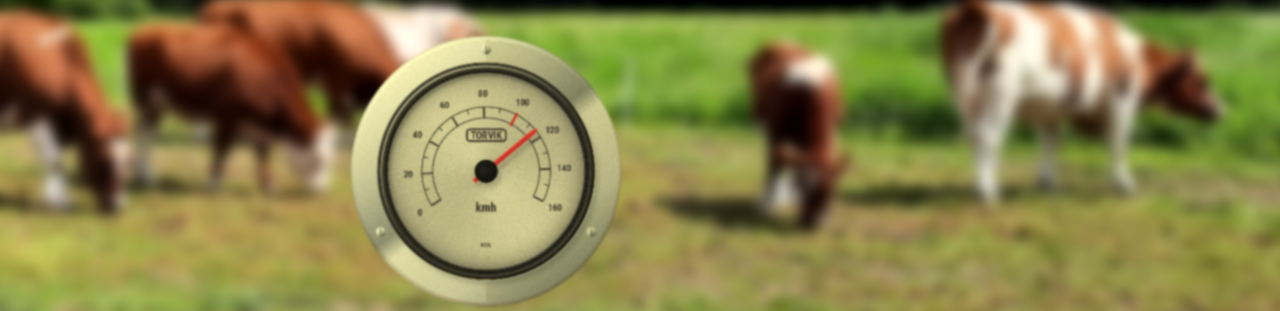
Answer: 115 km/h
